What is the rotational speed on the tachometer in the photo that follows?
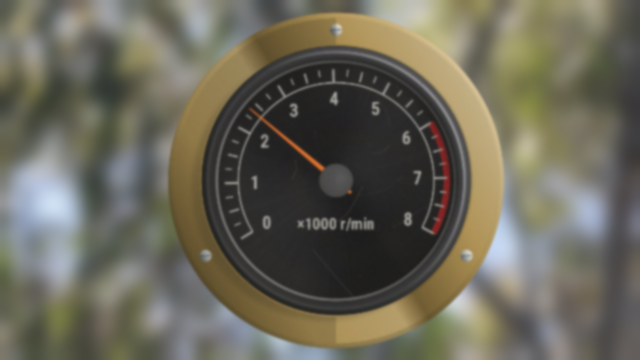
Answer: 2375 rpm
